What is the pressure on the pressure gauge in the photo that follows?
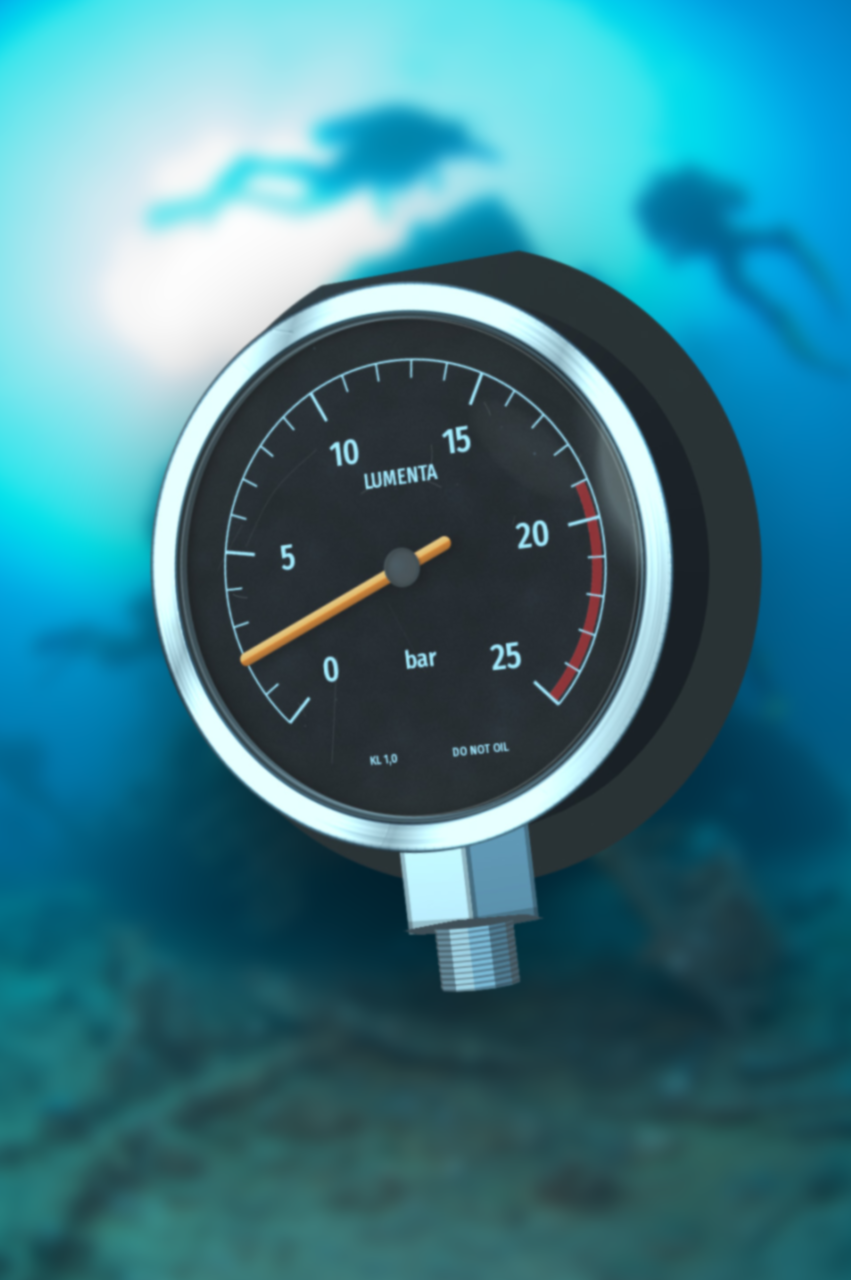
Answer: 2 bar
